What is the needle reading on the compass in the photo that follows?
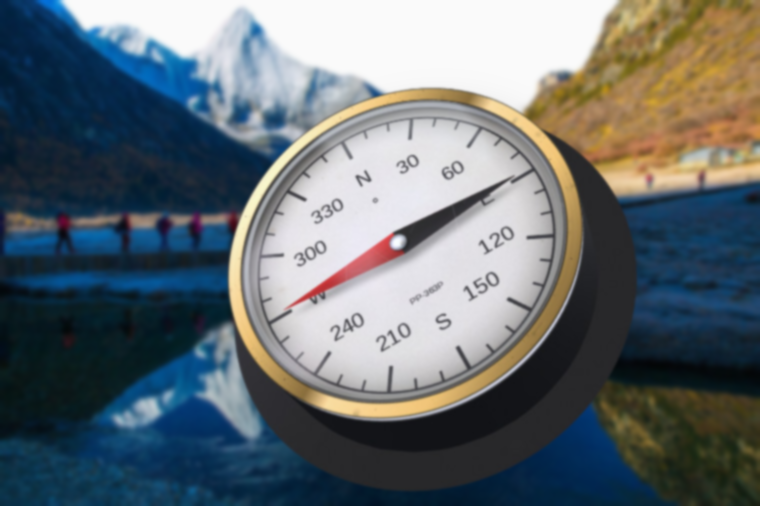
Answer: 270 °
